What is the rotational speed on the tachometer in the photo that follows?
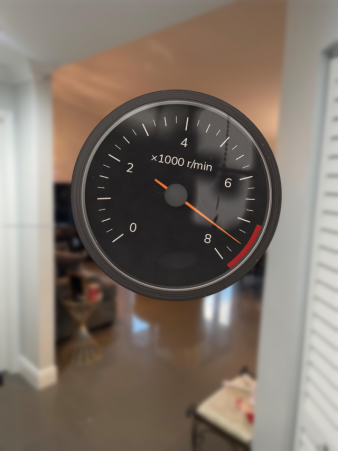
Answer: 7500 rpm
